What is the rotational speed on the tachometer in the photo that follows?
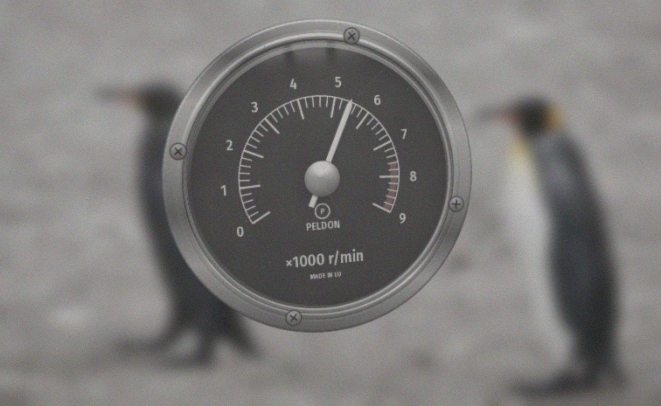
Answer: 5400 rpm
